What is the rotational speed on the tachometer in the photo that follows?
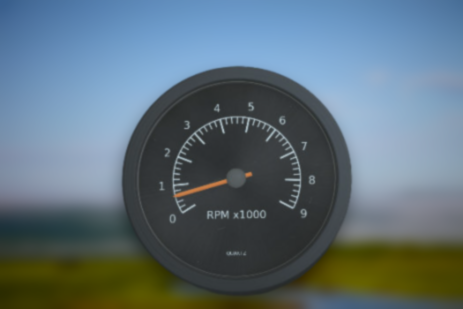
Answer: 600 rpm
